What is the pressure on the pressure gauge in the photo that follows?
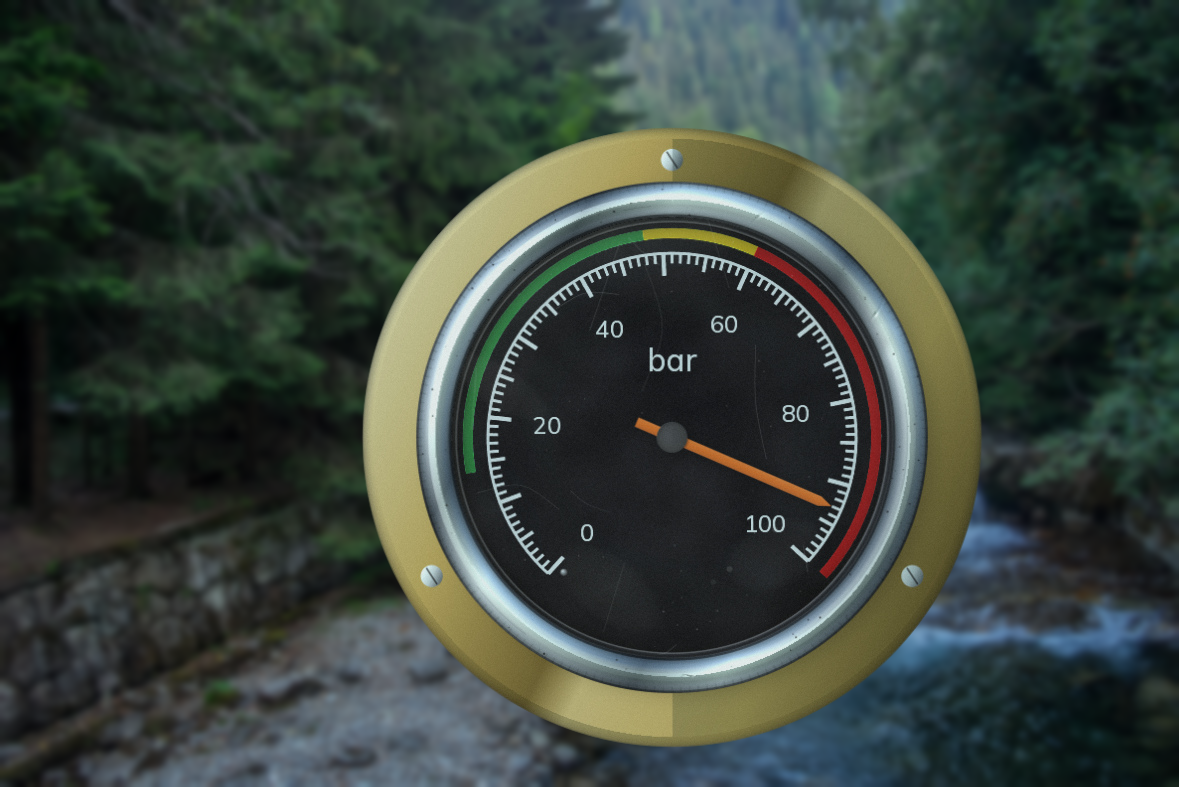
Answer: 93 bar
